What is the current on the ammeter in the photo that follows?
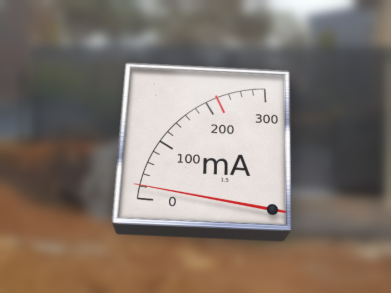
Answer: 20 mA
